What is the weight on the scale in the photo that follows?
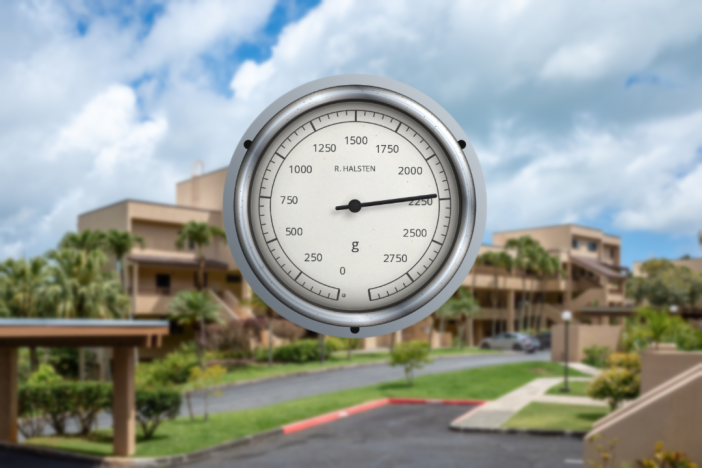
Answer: 2225 g
